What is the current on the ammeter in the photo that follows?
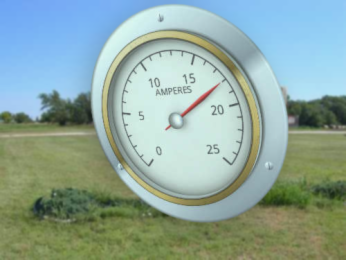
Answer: 18 A
